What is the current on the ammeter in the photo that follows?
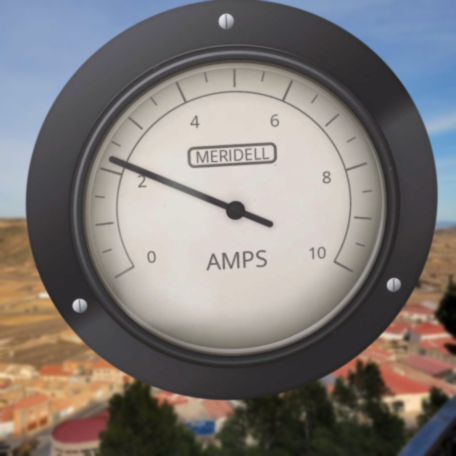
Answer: 2.25 A
